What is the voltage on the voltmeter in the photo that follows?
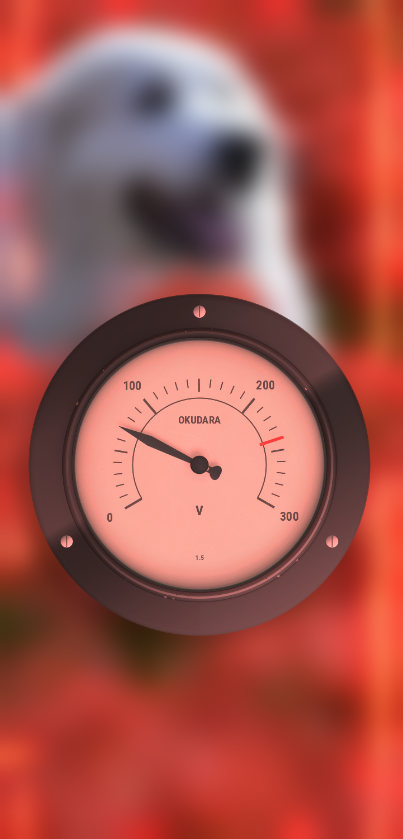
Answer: 70 V
